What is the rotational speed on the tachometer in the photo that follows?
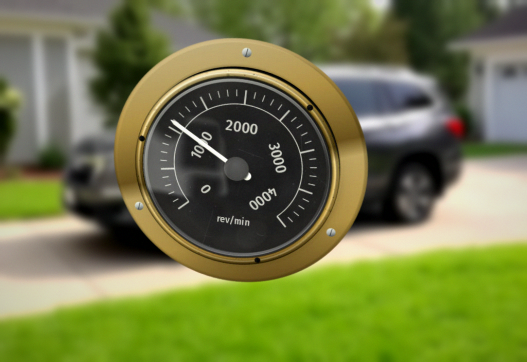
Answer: 1100 rpm
